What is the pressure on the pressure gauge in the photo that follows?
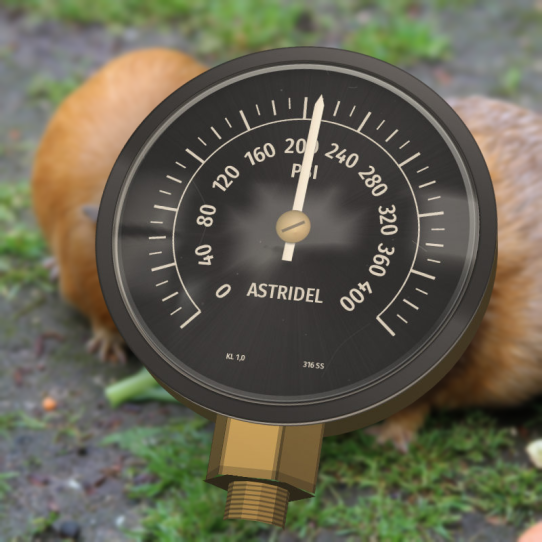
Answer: 210 psi
